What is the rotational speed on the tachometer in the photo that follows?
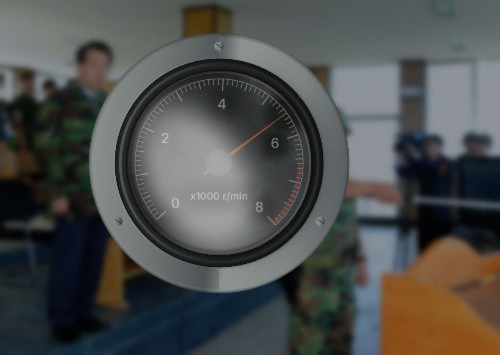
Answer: 5500 rpm
